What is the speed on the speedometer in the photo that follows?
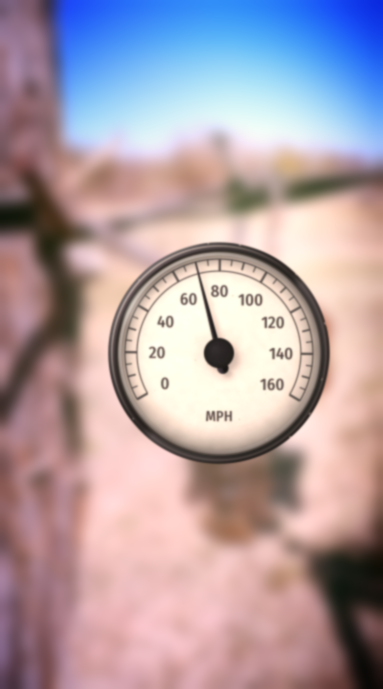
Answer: 70 mph
